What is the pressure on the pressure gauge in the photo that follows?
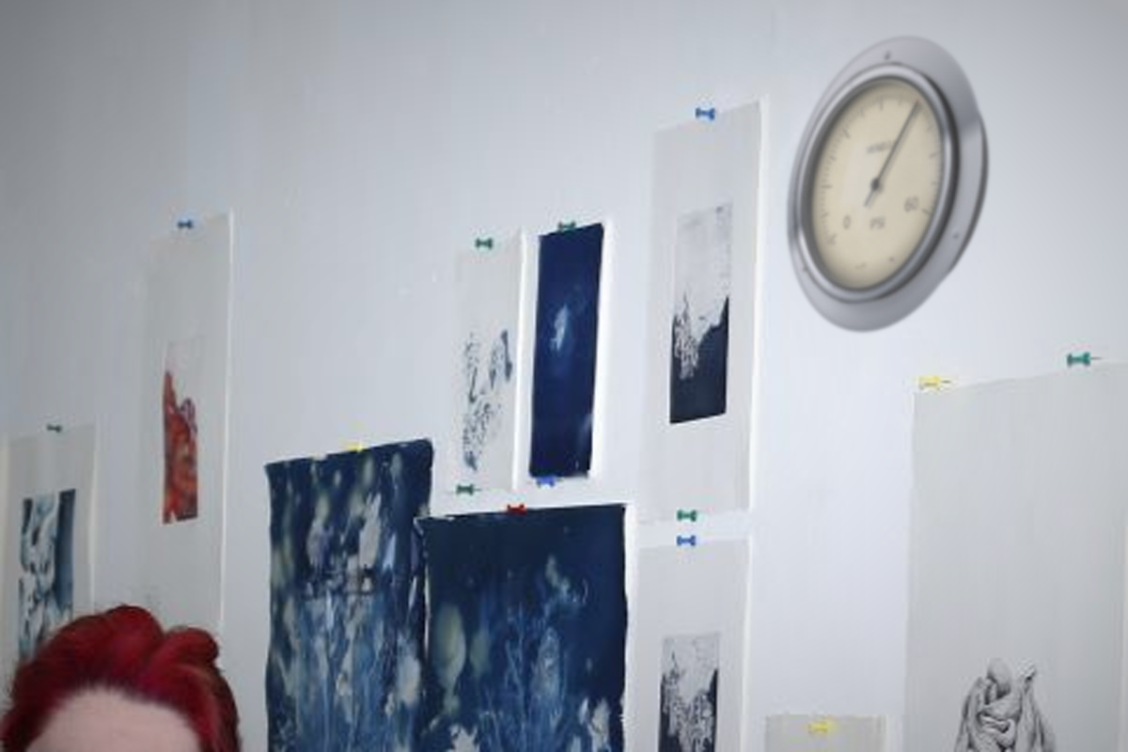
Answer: 40 psi
